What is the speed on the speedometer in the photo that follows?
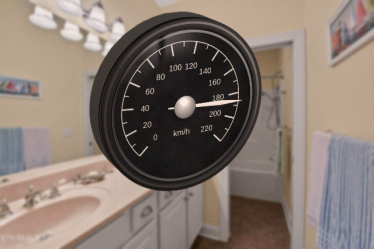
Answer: 185 km/h
